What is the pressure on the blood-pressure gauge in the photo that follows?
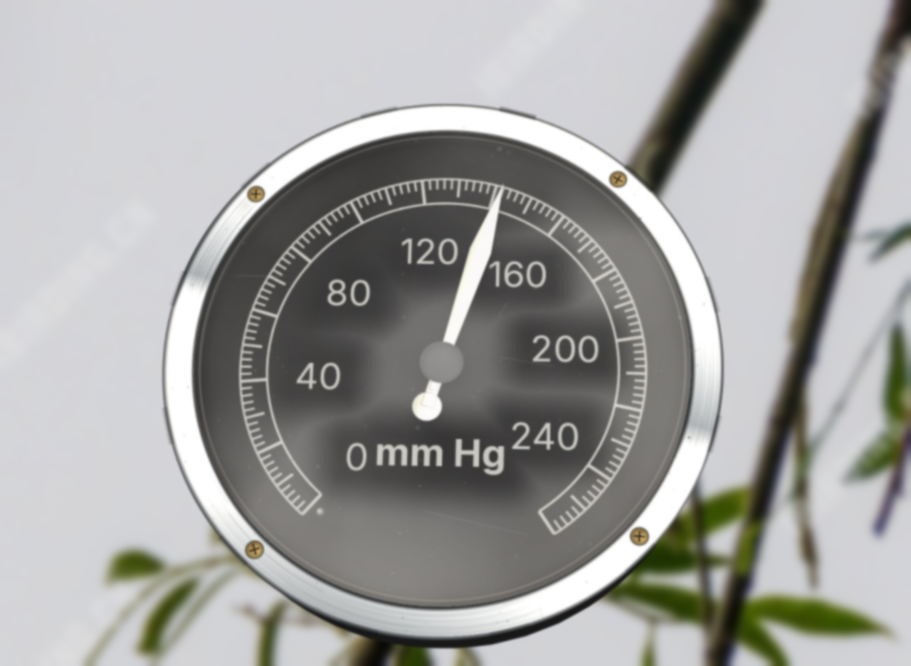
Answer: 142 mmHg
